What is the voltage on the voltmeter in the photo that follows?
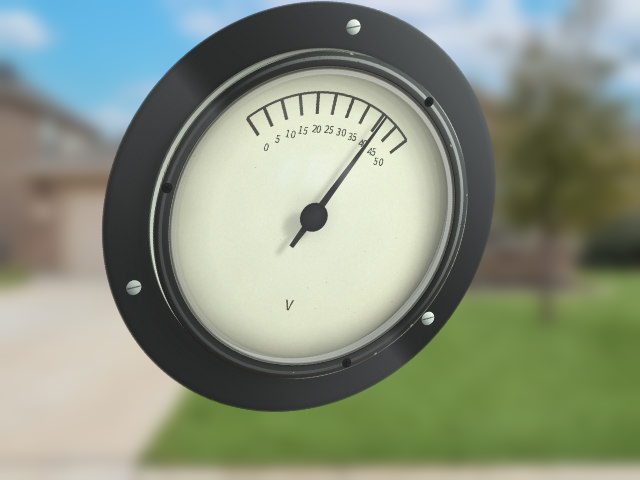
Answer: 40 V
